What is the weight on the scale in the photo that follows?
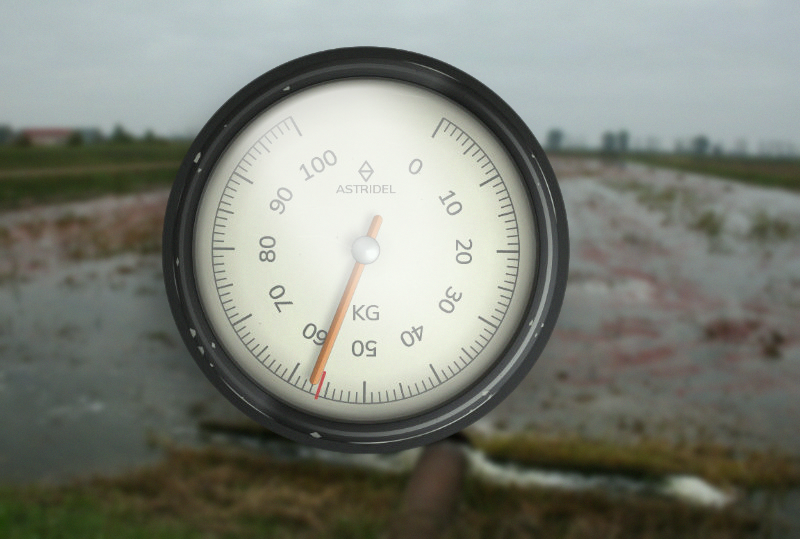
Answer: 57 kg
